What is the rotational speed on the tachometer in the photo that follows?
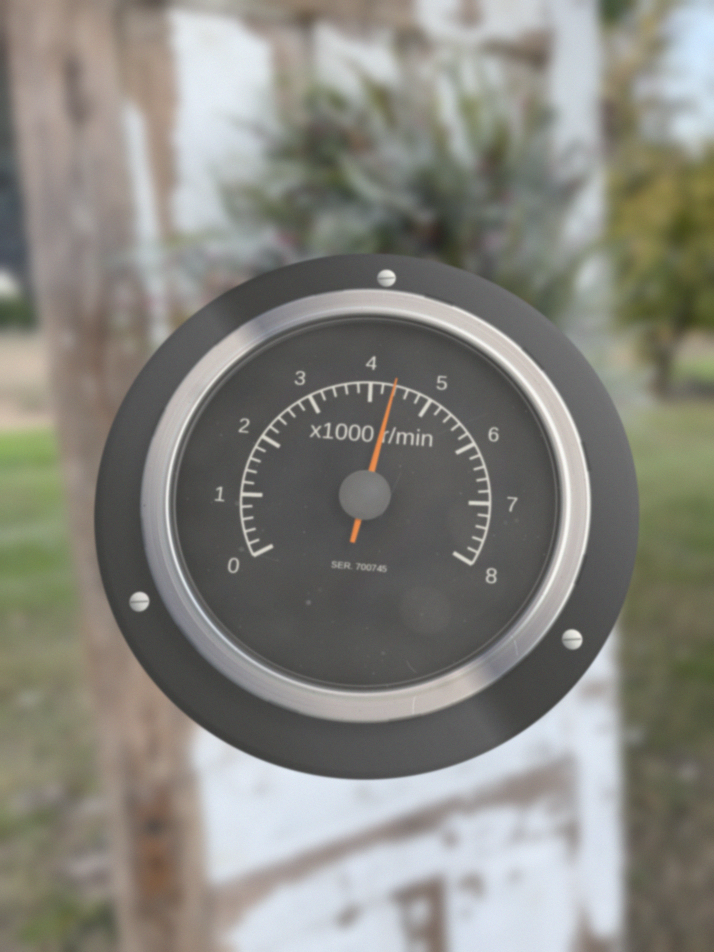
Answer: 4400 rpm
